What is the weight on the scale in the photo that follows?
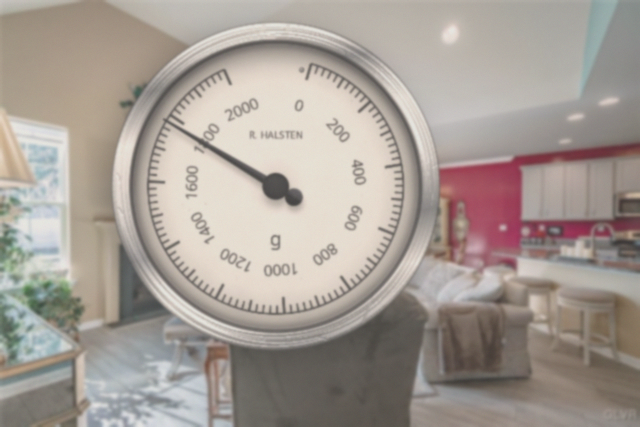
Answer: 1780 g
